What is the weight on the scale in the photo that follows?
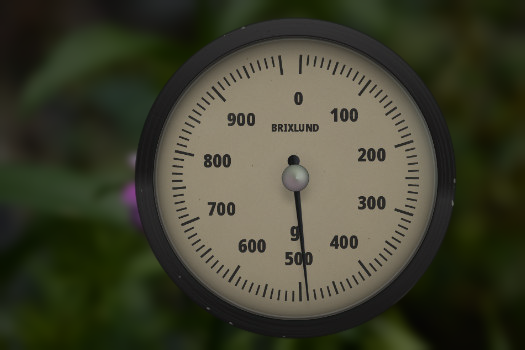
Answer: 490 g
